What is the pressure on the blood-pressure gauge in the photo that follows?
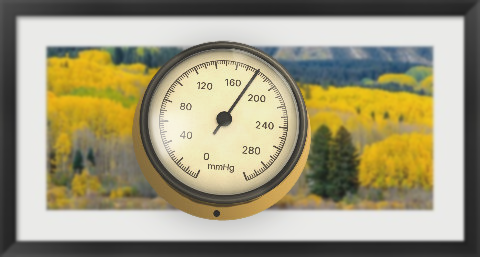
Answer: 180 mmHg
